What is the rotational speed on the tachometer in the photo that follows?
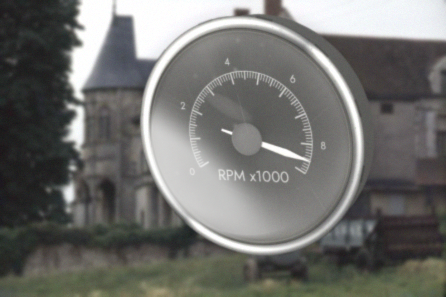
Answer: 8500 rpm
